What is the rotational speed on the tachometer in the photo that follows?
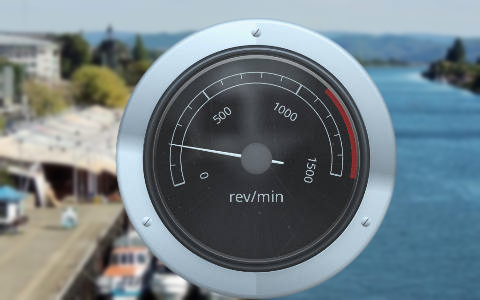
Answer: 200 rpm
